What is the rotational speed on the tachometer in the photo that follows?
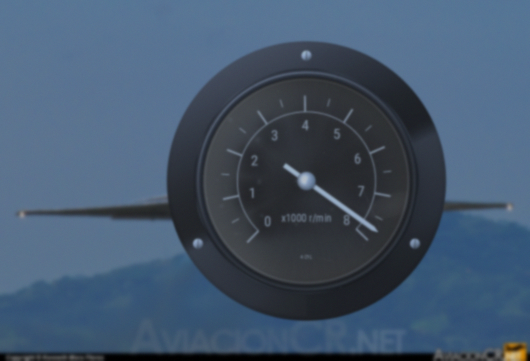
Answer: 7750 rpm
